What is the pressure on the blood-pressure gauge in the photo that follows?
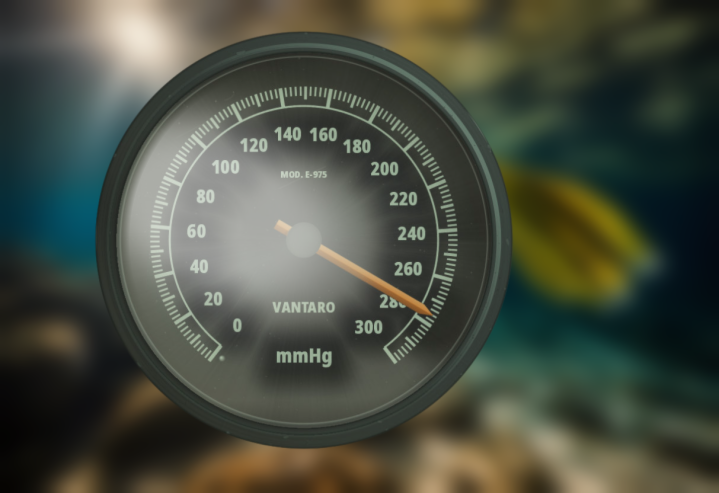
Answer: 276 mmHg
